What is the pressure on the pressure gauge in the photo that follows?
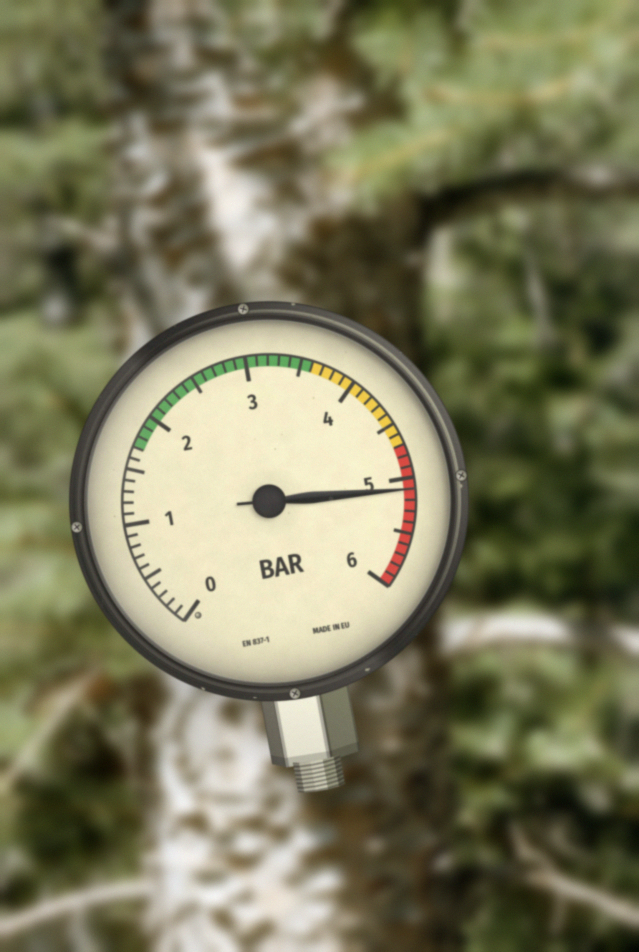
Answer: 5.1 bar
